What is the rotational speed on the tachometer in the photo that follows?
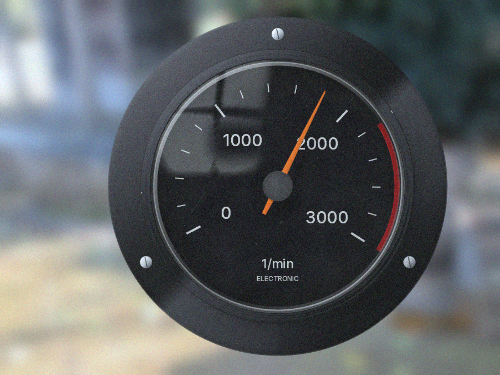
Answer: 1800 rpm
